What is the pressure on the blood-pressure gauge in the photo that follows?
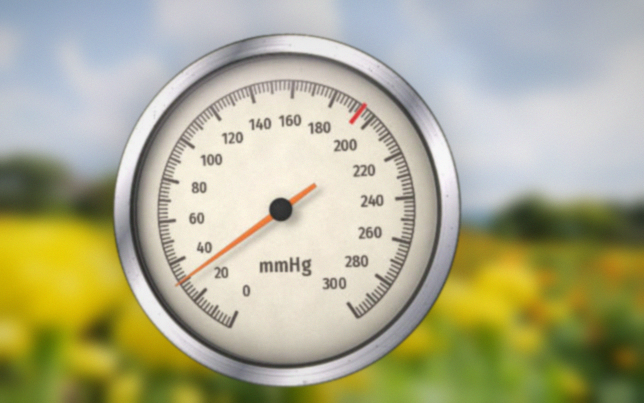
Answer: 30 mmHg
